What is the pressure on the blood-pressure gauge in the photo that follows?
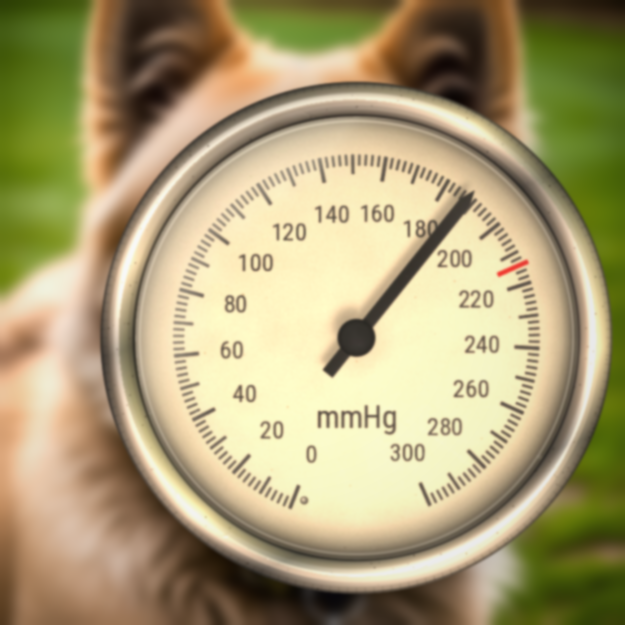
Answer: 188 mmHg
